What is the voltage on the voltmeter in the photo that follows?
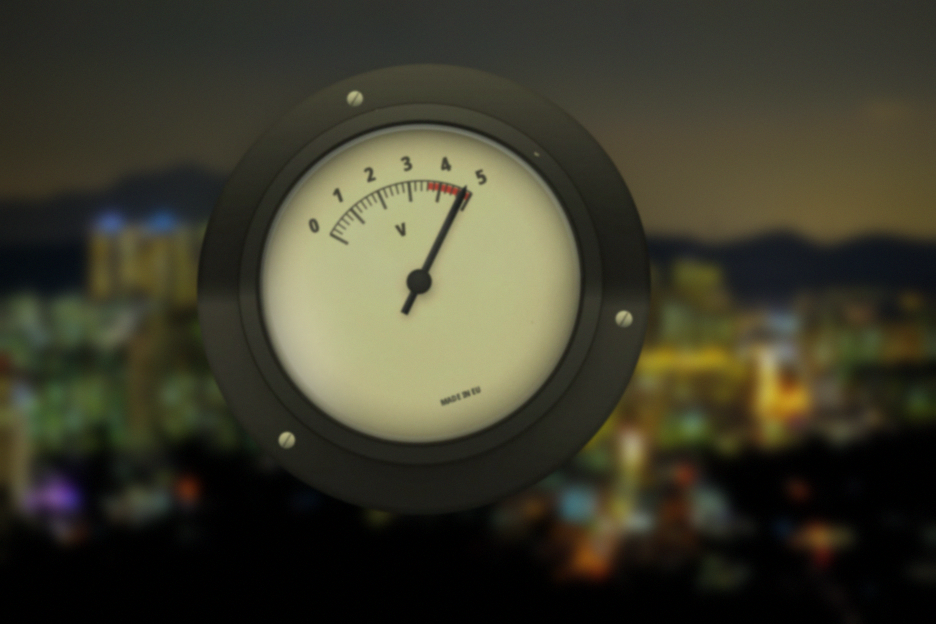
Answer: 4.8 V
